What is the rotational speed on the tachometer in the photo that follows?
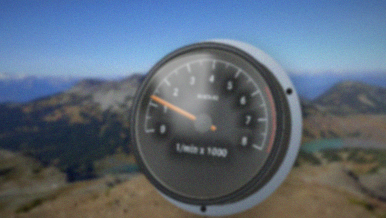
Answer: 1250 rpm
